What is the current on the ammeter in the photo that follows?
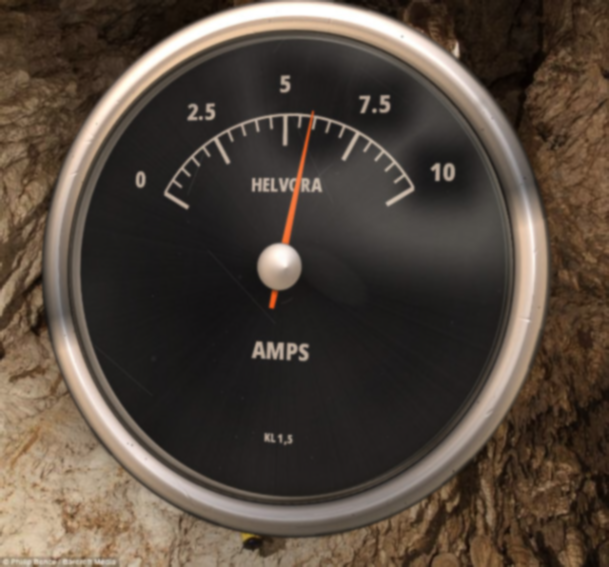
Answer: 6 A
